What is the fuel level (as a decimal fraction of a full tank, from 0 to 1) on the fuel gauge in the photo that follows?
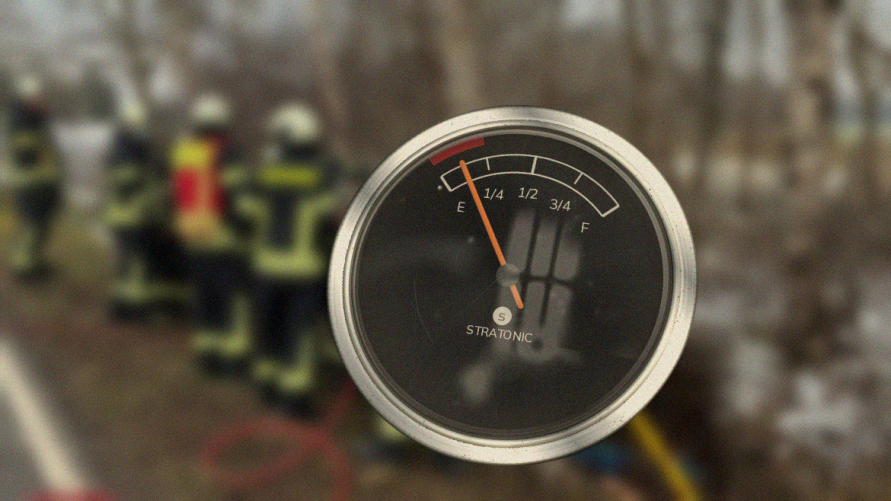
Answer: 0.125
